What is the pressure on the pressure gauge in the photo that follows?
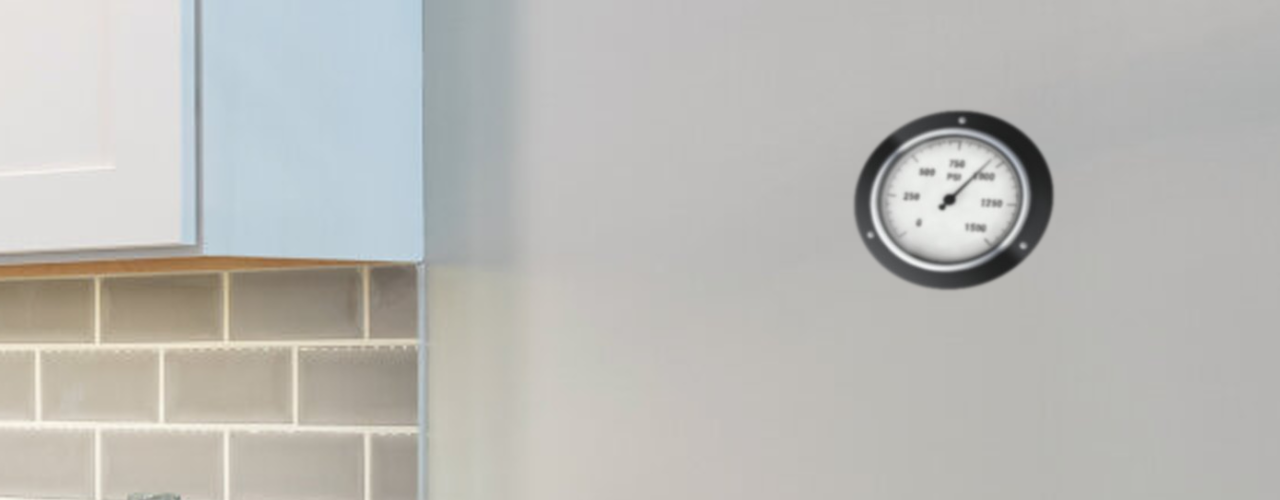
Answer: 950 psi
